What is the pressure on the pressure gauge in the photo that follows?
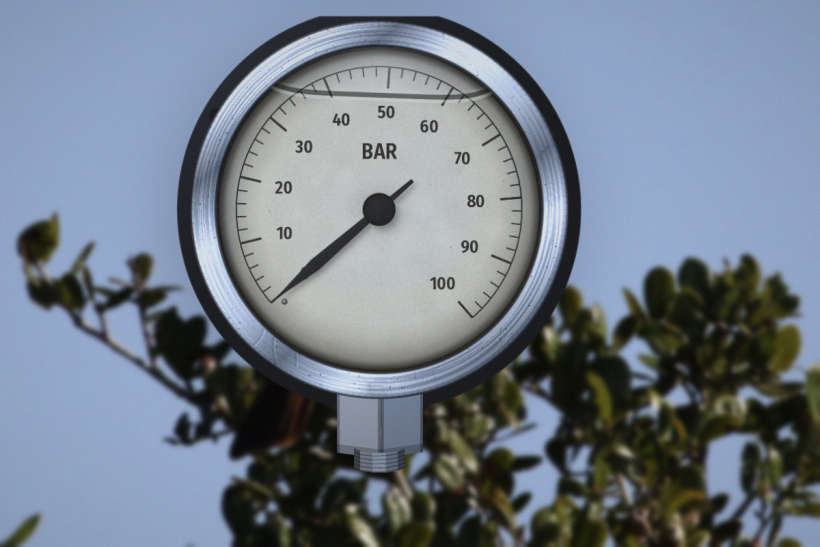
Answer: 0 bar
